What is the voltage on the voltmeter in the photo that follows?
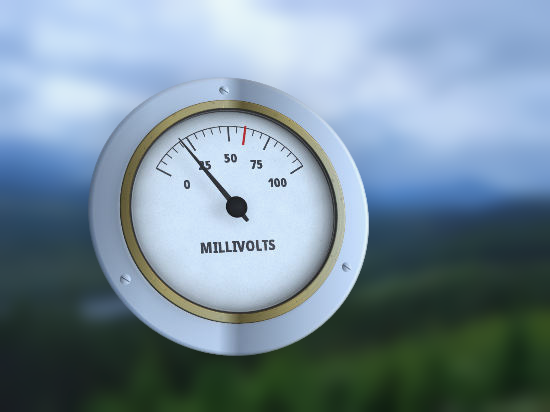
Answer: 20 mV
